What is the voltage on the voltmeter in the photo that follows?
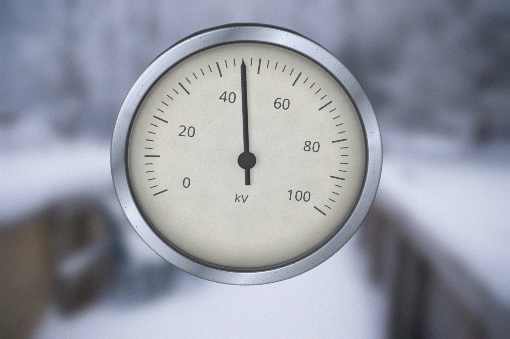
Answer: 46 kV
